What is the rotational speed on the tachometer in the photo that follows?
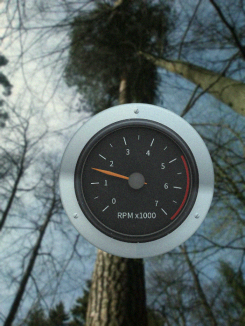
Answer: 1500 rpm
